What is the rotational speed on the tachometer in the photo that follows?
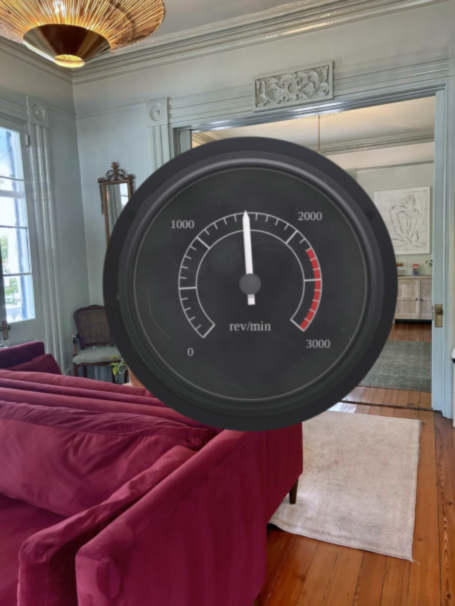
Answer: 1500 rpm
